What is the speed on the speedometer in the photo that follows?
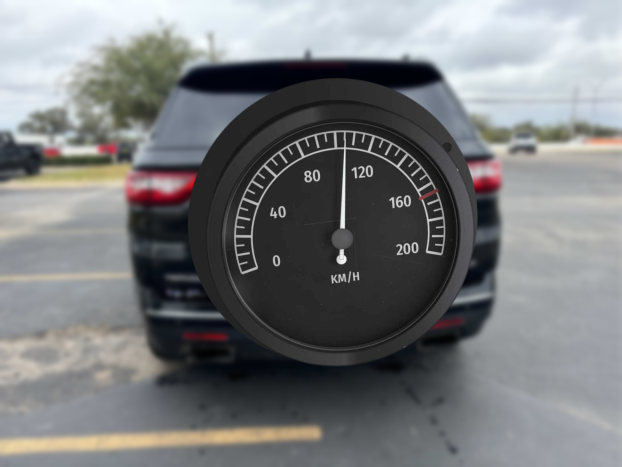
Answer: 105 km/h
